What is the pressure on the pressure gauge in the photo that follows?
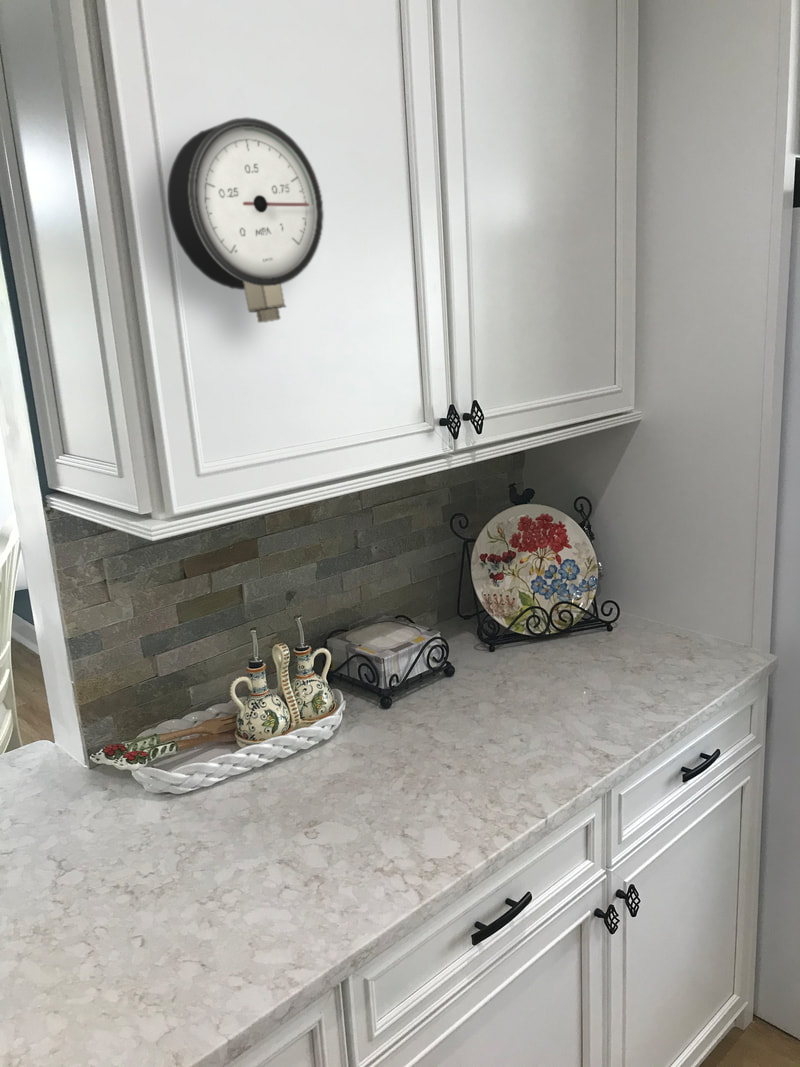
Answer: 0.85 MPa
